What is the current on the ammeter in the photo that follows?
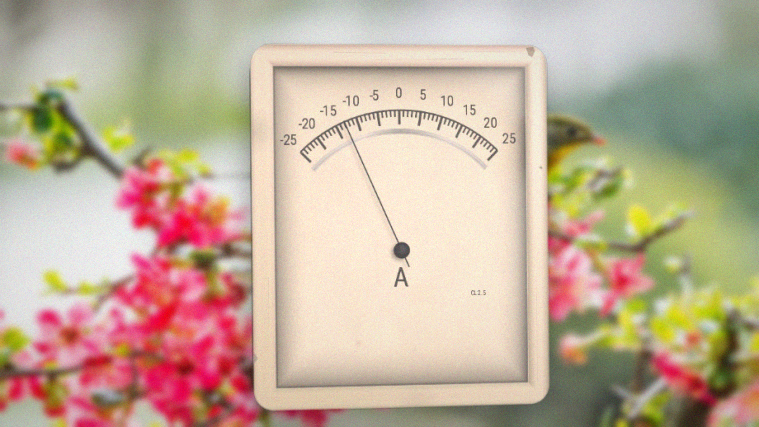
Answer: -13 A
